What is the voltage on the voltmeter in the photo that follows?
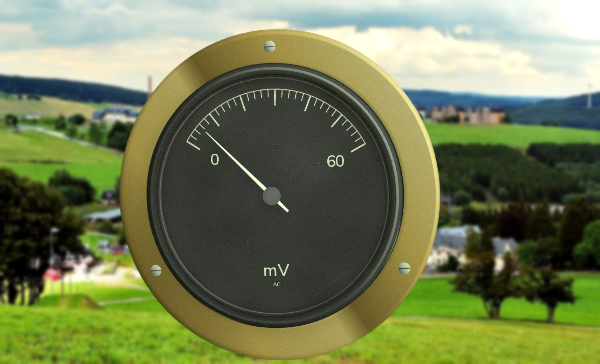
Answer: 6 mV
